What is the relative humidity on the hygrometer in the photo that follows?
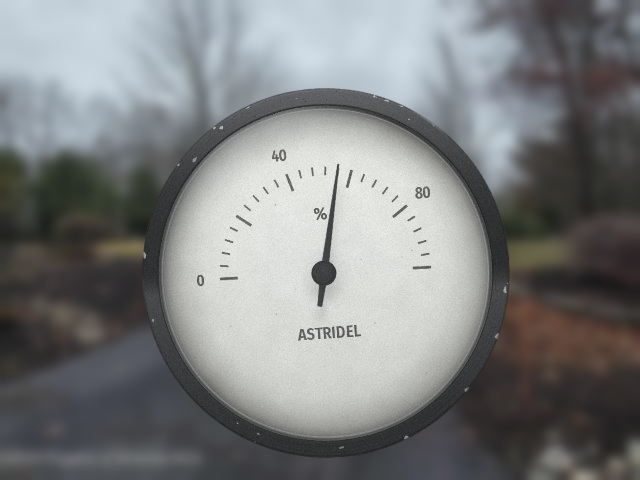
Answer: 56 %
